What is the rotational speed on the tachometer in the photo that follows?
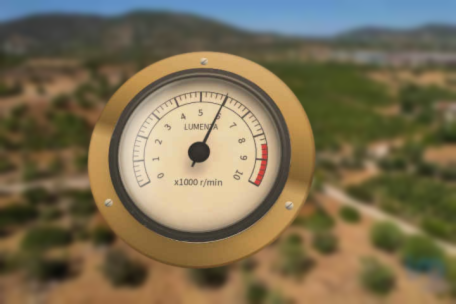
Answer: 6000 rpm
